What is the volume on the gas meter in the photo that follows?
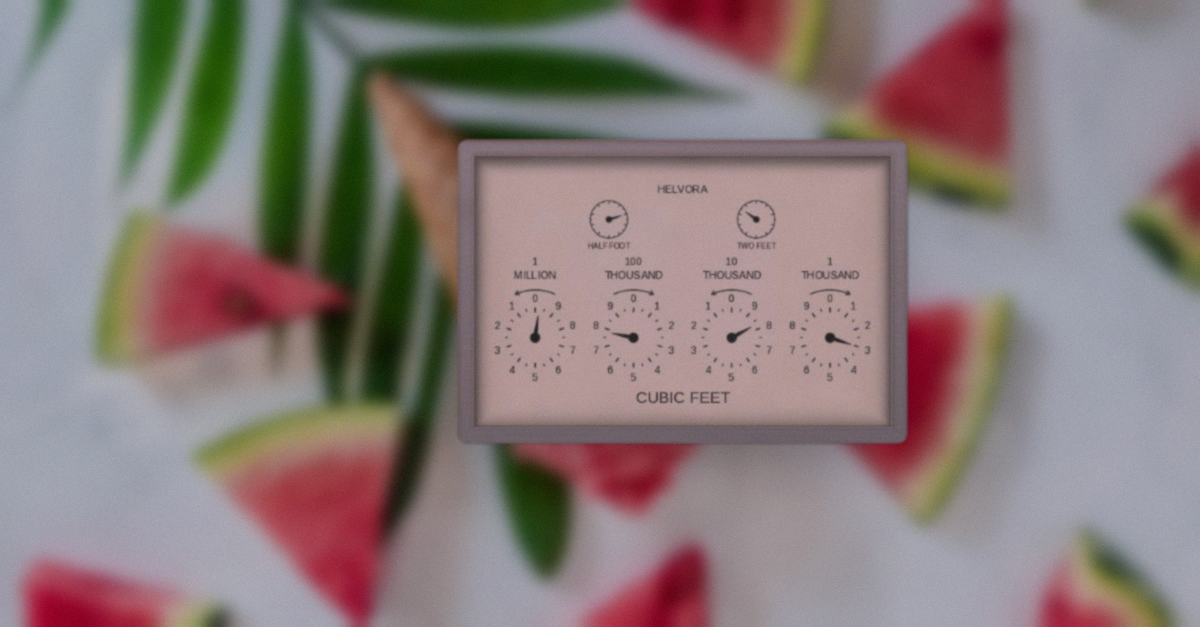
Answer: 978300 ft³
